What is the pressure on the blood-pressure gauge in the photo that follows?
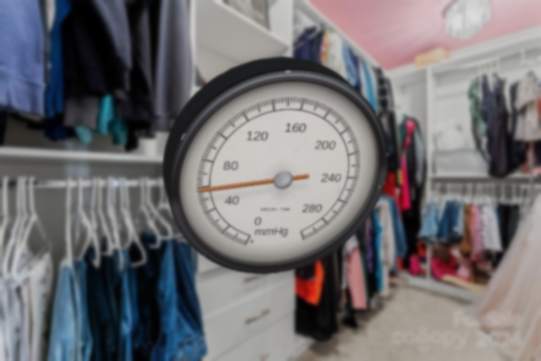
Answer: 60 mmHg
